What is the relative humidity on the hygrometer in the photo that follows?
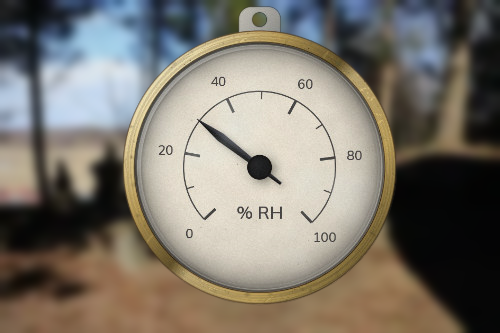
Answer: 30 %
